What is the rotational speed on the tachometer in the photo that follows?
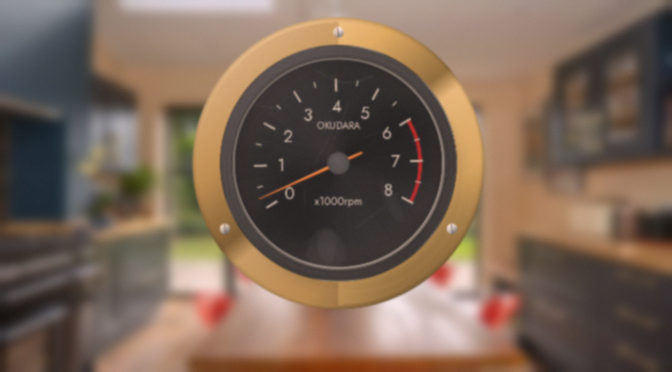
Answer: 250 rpm
